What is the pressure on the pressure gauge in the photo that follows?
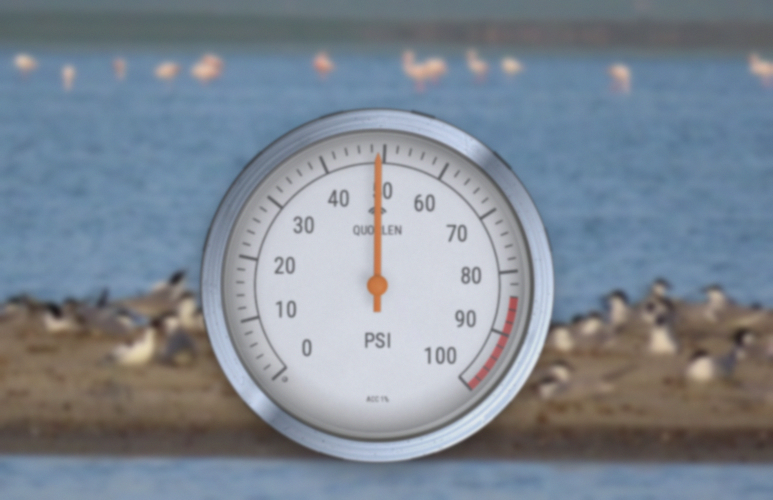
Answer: 49 psi
